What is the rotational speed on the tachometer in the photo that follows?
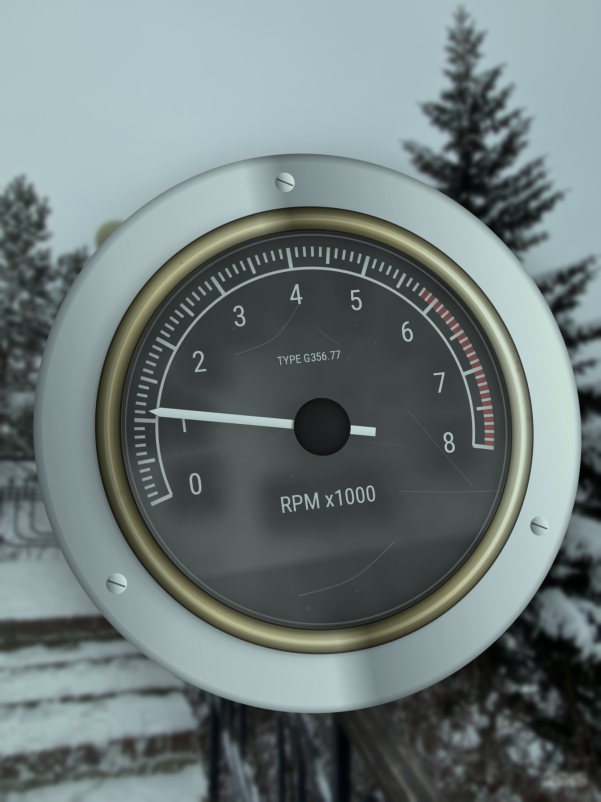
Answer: 1100 rpm
